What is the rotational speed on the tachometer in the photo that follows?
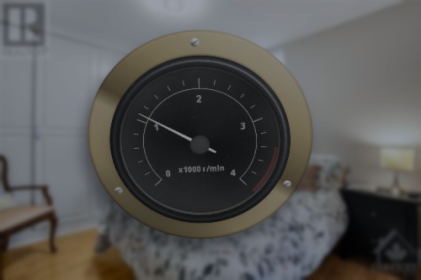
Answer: 1100 rpm
